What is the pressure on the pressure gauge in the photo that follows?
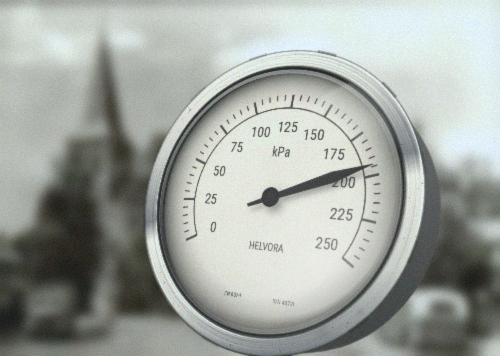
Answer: 195 kPa
